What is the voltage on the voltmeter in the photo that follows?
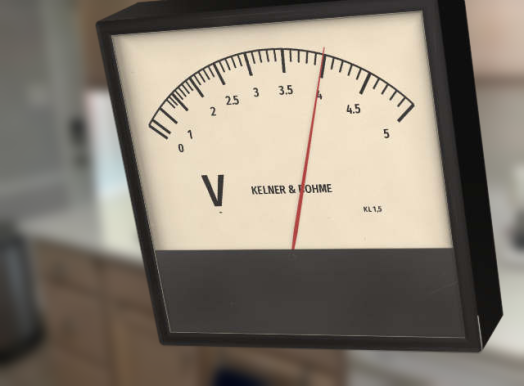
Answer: 4 V
